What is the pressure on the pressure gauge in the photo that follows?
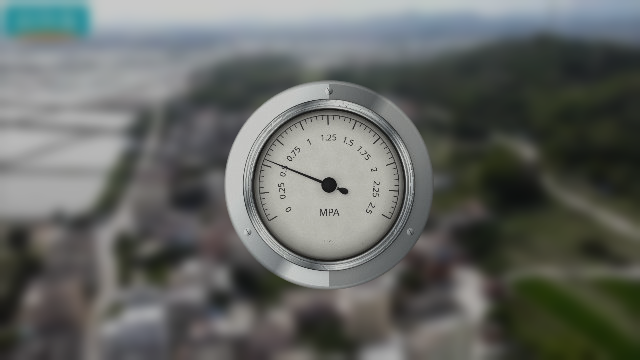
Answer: 0.55 MPa
